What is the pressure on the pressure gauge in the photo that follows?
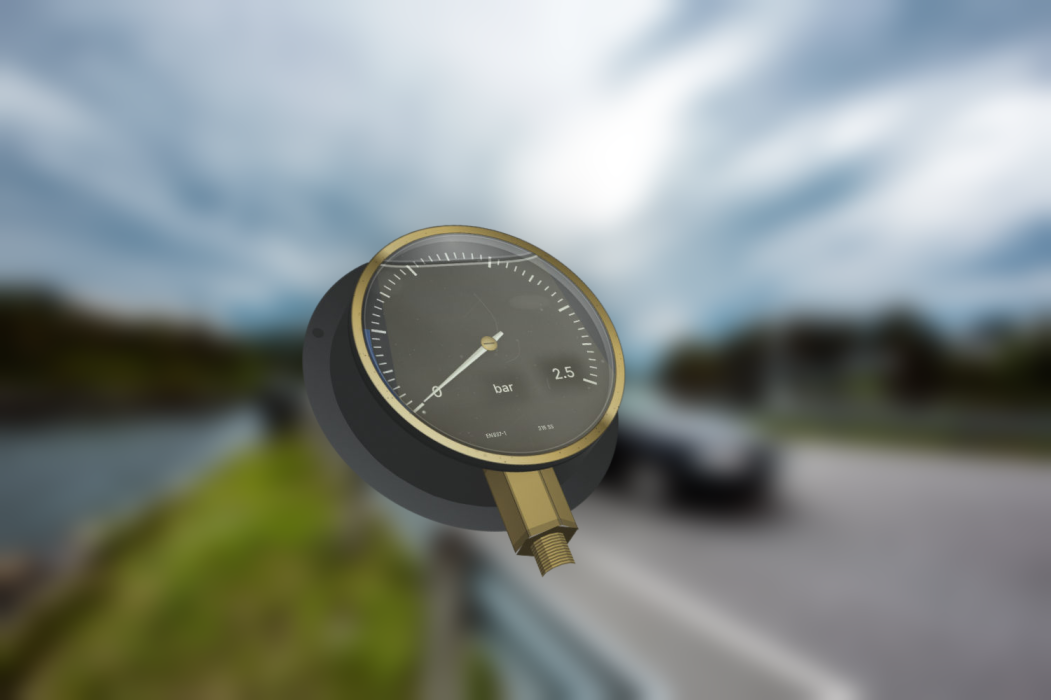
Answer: 0 bar
